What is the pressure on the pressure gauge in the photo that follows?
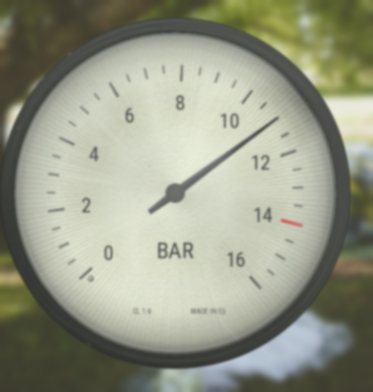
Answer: 11 bar
